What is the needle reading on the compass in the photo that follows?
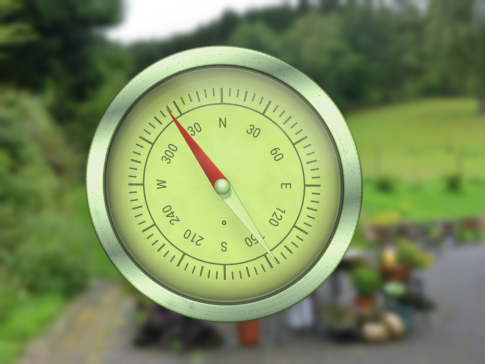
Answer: 325 °
